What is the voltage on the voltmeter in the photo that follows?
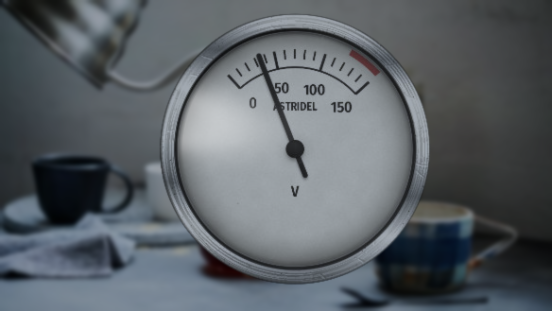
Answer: 35 V
